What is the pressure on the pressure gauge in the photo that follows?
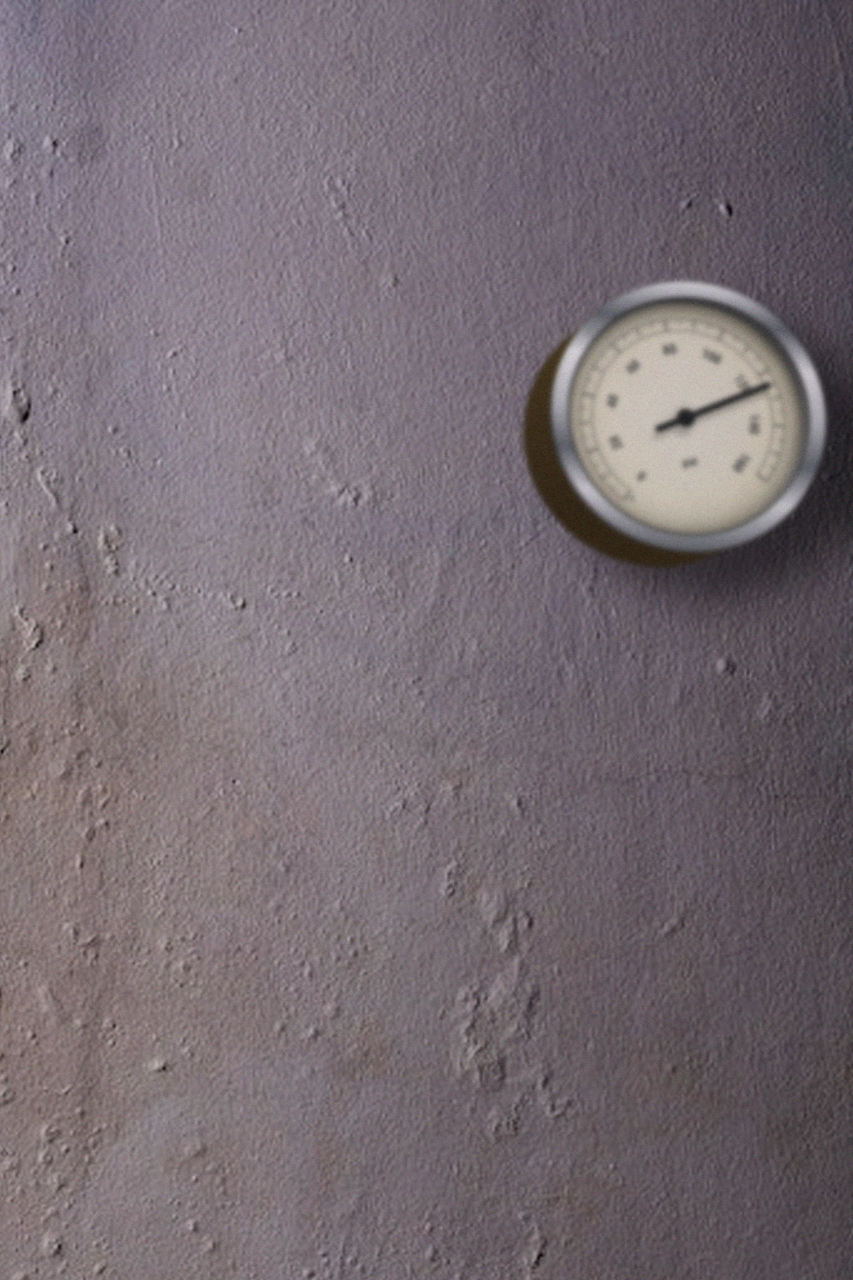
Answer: 125 psi
